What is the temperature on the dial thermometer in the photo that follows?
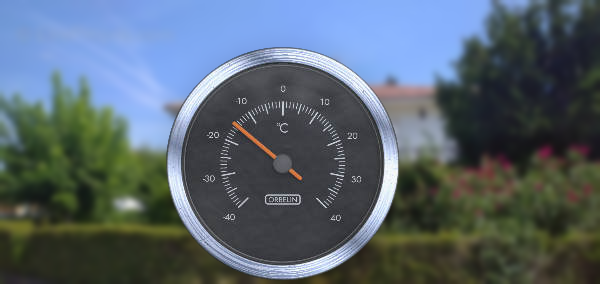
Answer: -15 °C
